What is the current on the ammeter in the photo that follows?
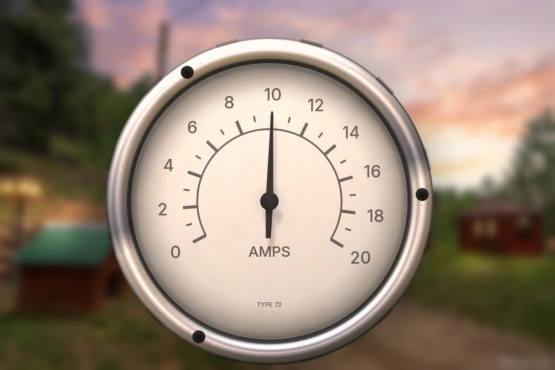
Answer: 10 A
